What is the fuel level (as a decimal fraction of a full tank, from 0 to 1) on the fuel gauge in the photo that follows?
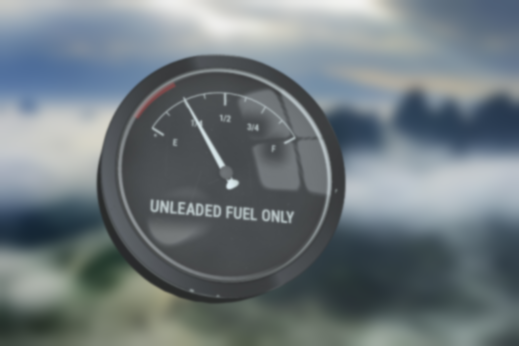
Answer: 0.25
